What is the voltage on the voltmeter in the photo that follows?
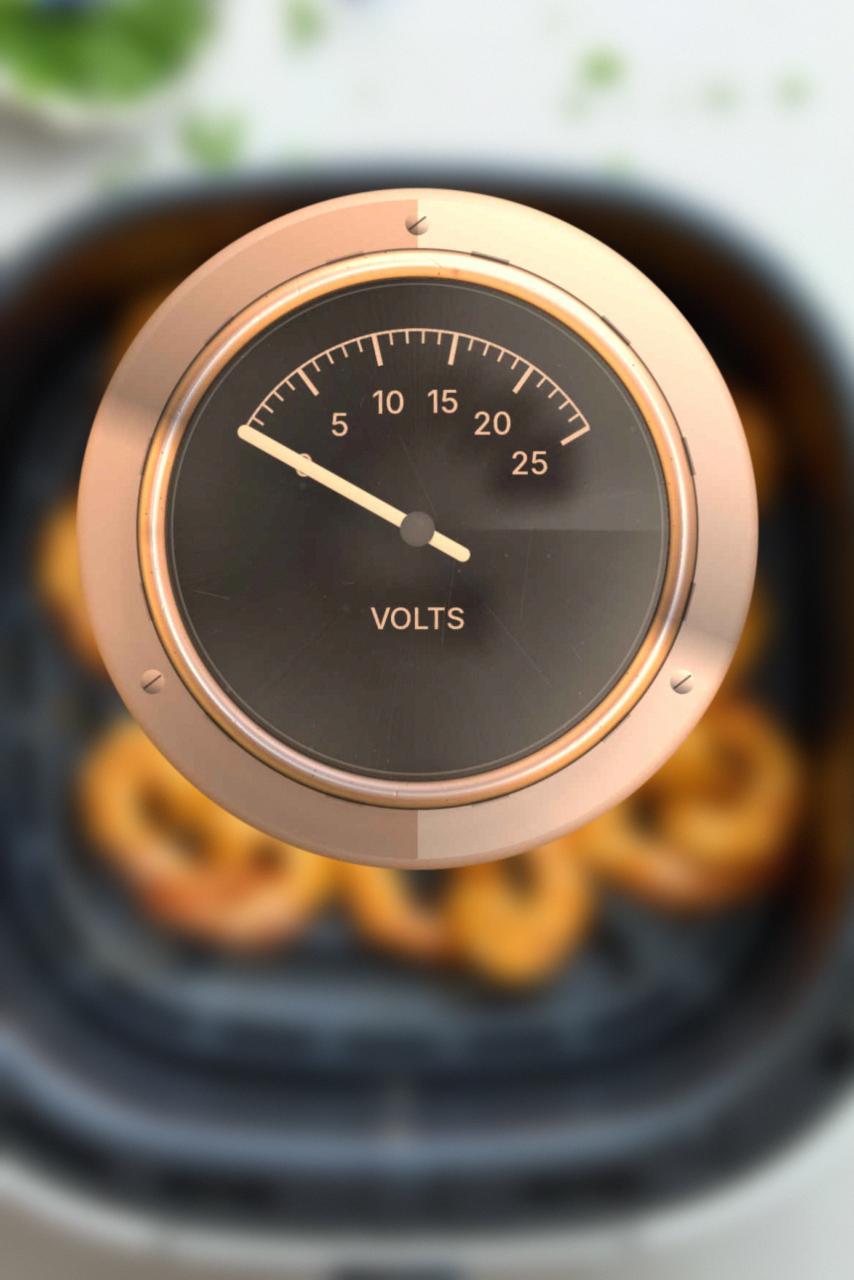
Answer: 0 V
